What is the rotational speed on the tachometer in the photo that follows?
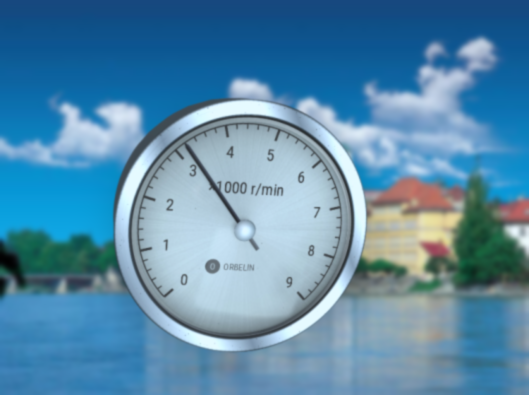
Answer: 3200 rpm
